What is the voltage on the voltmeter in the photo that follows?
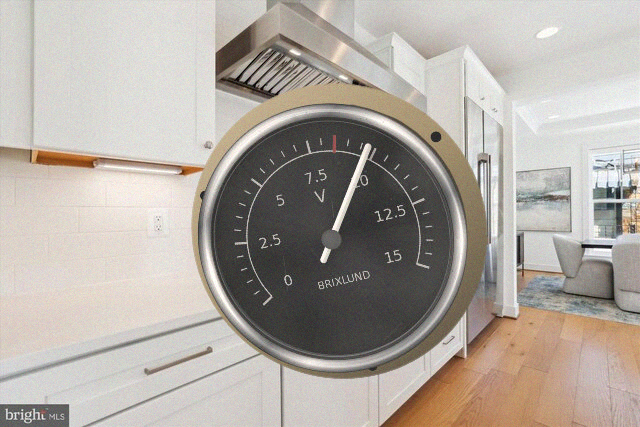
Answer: 9.75 V
